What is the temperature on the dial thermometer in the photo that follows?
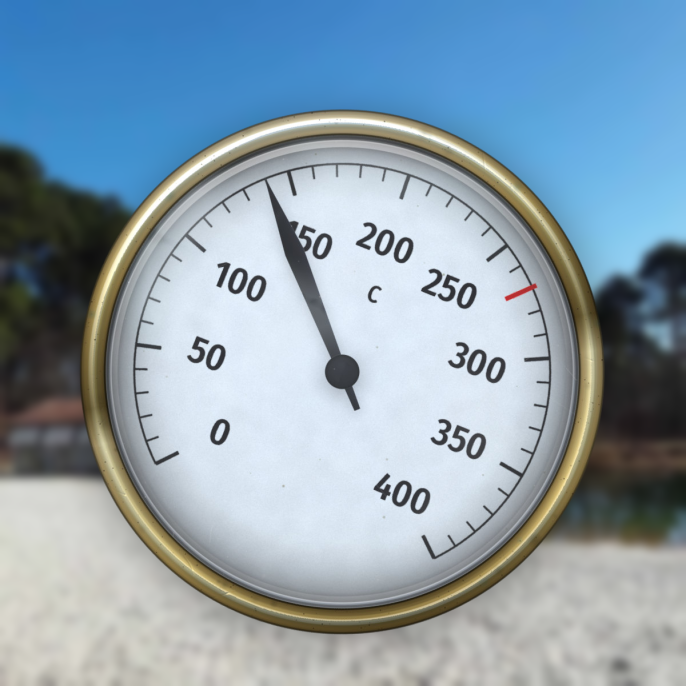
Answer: 140 °C
